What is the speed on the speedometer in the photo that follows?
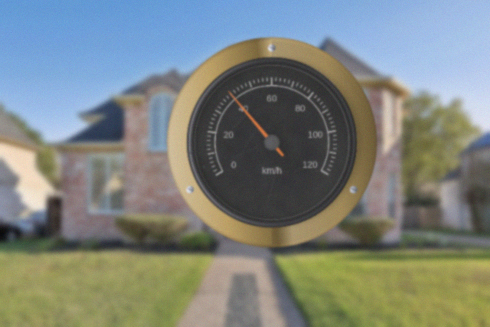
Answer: 40 km/h
